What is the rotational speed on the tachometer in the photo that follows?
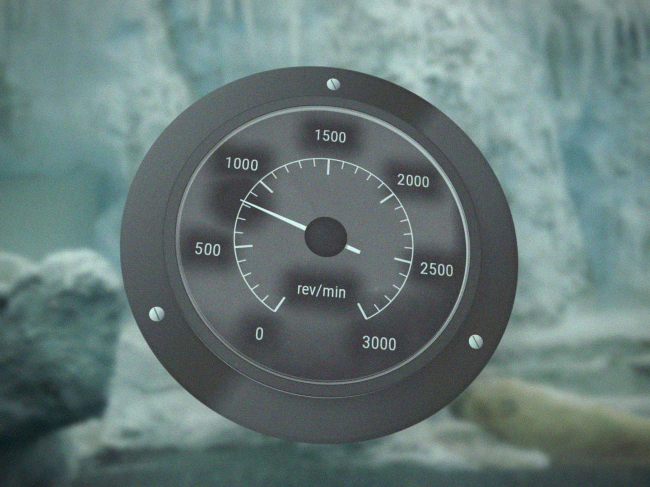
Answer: 800 rpm
